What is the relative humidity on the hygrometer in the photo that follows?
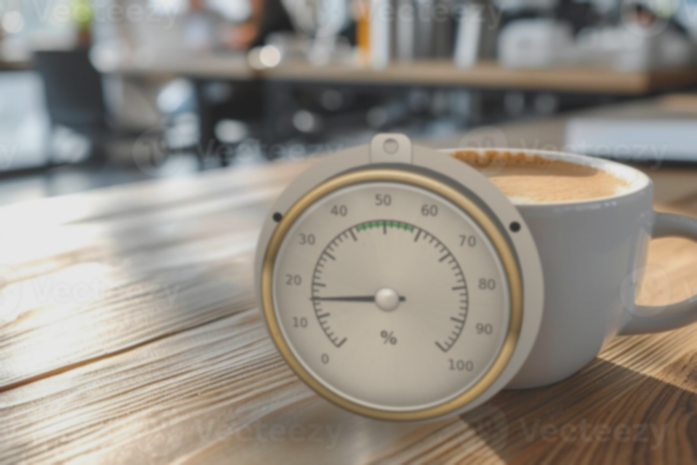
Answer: 16 %
